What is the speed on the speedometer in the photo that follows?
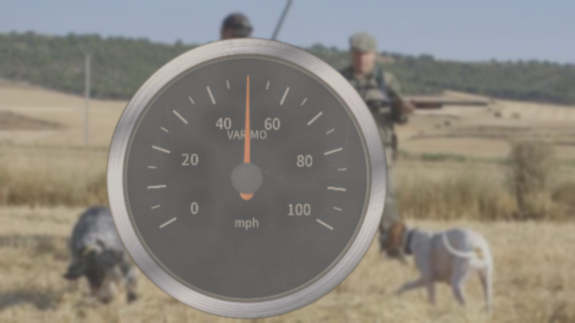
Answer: 50 mph
